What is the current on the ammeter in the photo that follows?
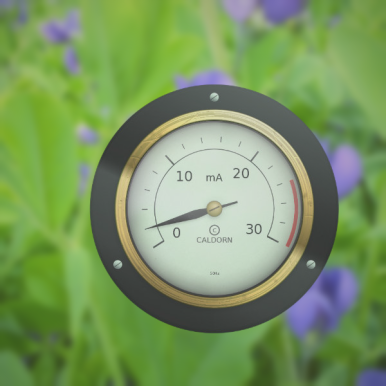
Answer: 2 mA
